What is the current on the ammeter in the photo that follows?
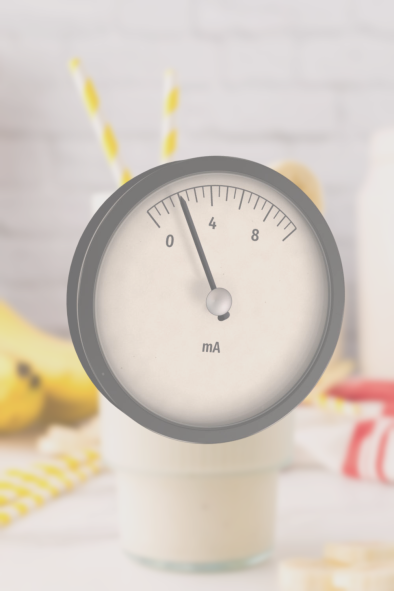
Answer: 2 mA
